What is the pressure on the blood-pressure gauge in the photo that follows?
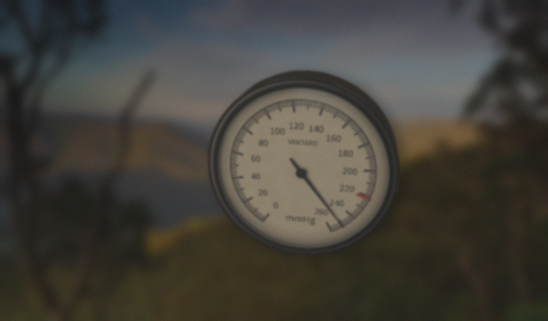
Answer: 250 mmHg
